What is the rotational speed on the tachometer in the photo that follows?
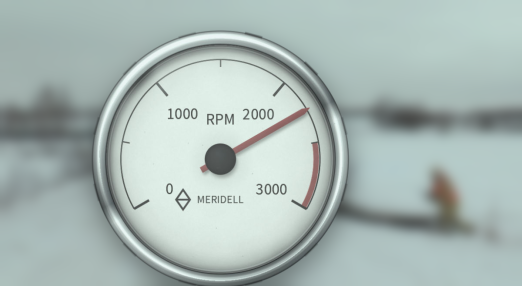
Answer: 2250 rpm
